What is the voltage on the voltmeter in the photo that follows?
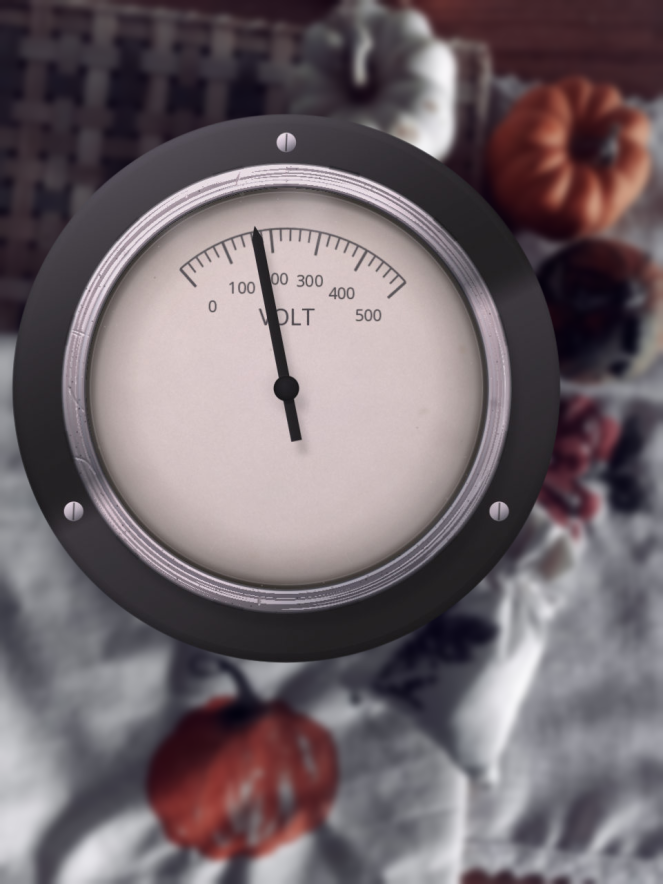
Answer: 170 V
